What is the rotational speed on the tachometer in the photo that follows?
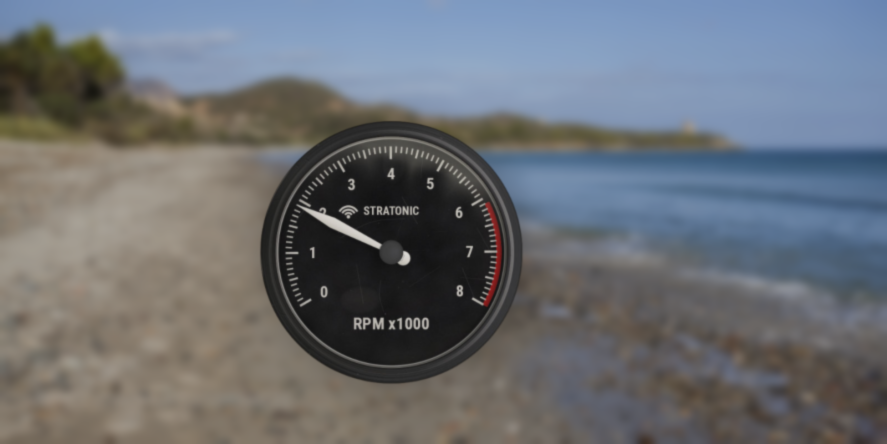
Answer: 1900 rpm
